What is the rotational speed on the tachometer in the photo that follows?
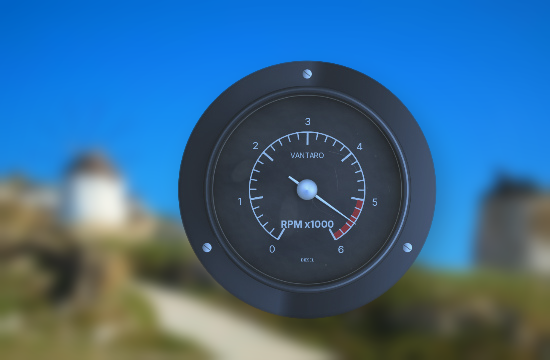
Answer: 5500 rpm
